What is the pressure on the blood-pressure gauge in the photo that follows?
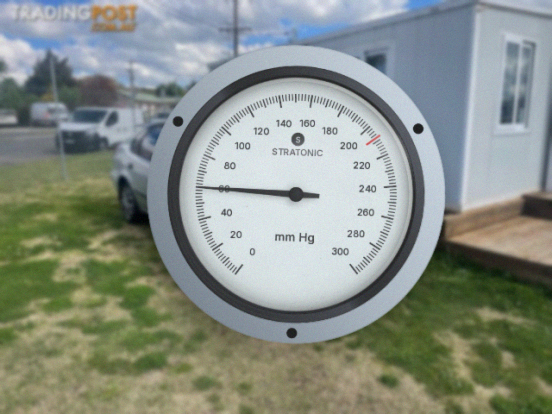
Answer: 60 mmHg
